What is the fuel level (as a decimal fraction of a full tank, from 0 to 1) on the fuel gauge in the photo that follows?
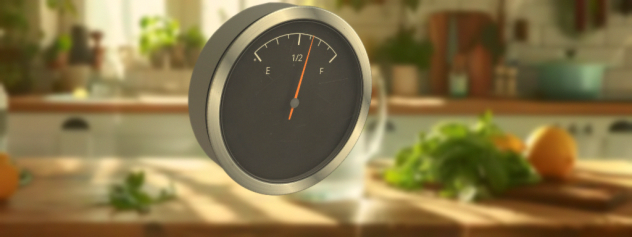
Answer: 0.625
